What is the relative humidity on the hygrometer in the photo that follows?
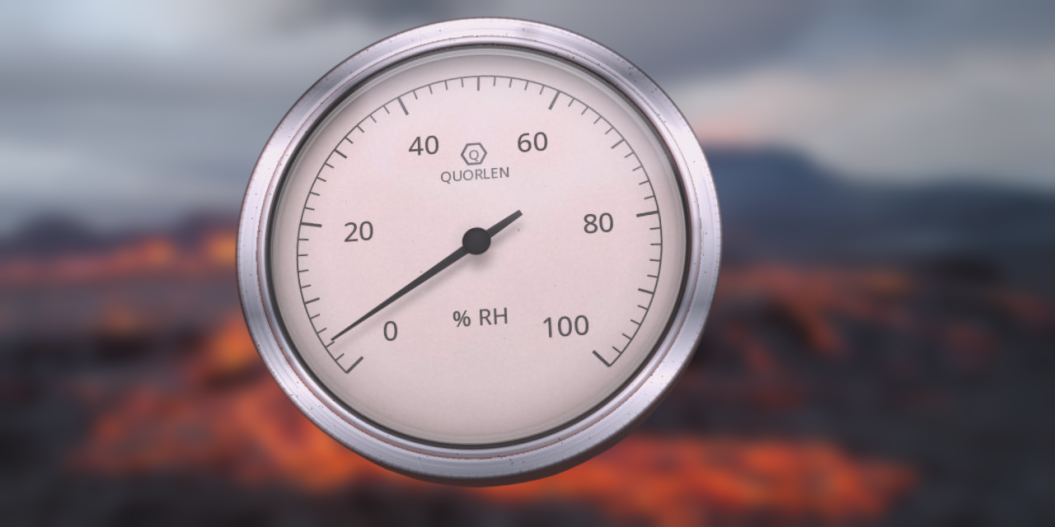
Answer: 4 %
